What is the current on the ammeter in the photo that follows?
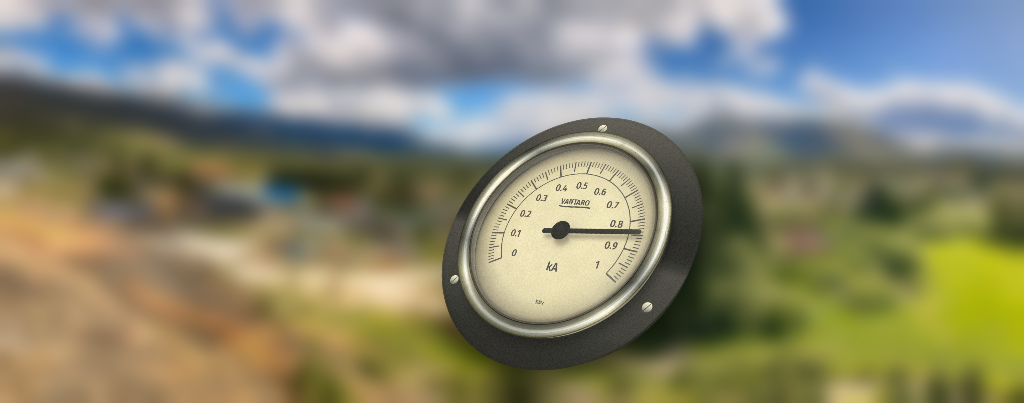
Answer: 0.85 kA
